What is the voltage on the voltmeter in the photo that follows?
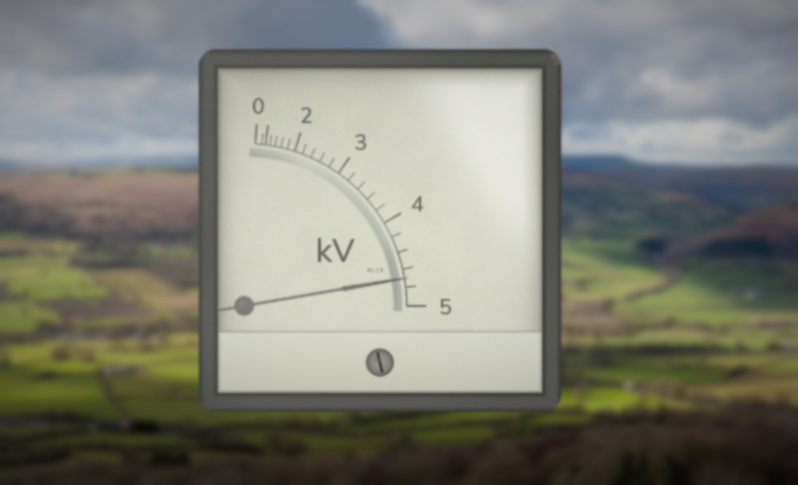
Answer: 4.7 kV
